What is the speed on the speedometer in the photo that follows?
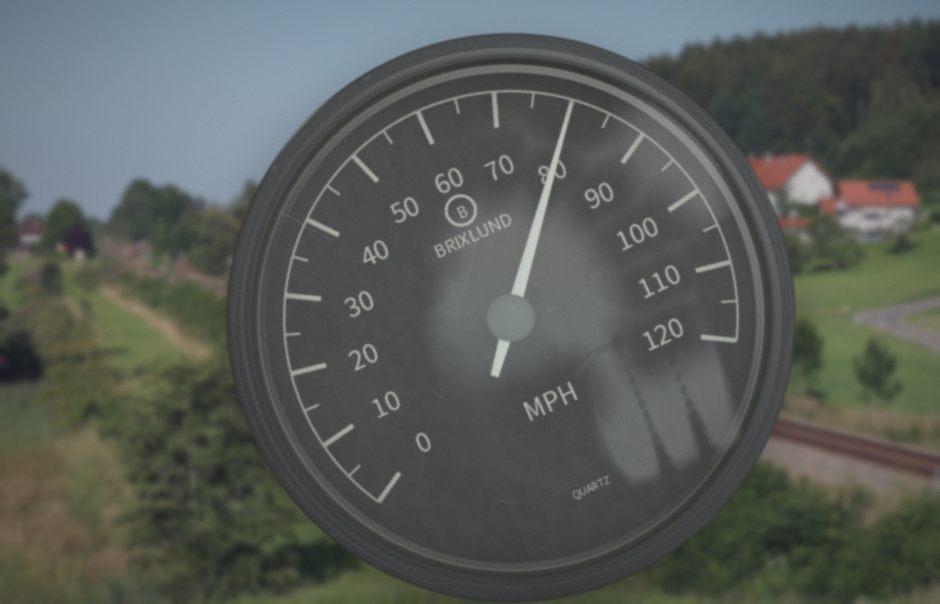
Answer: 80 mph
